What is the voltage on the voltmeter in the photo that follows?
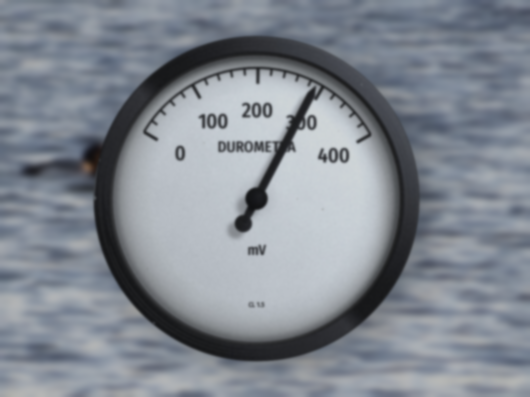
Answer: 290 mV
